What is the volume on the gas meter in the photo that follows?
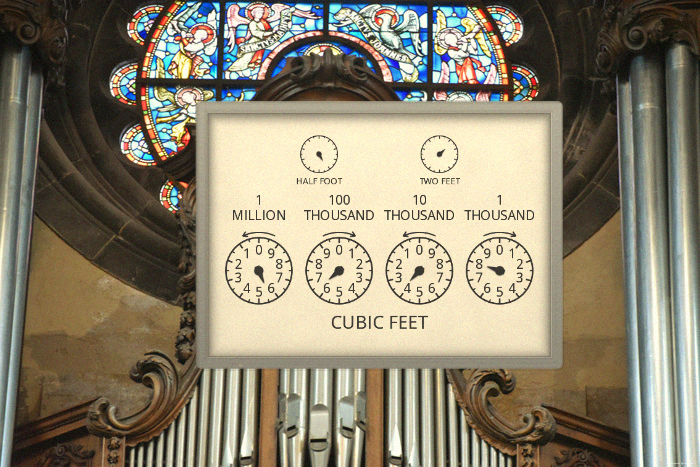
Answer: 563800 ft³
